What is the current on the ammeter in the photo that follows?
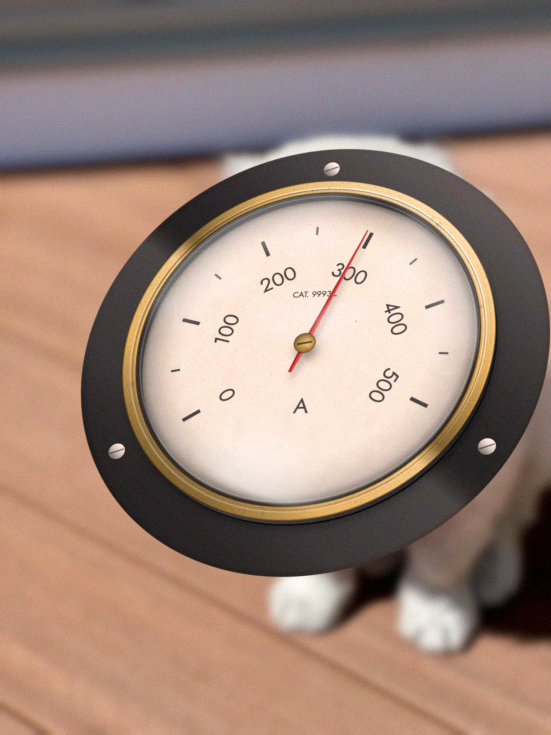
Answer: 300 A
